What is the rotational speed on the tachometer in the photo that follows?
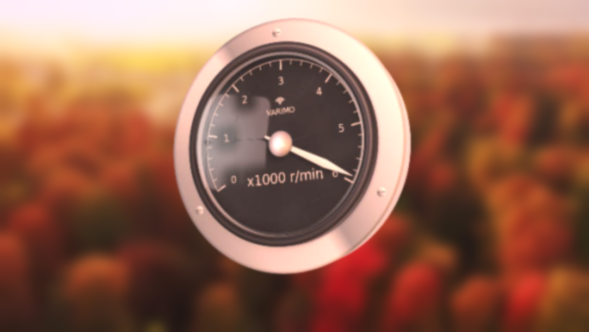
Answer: 5900 rpm
